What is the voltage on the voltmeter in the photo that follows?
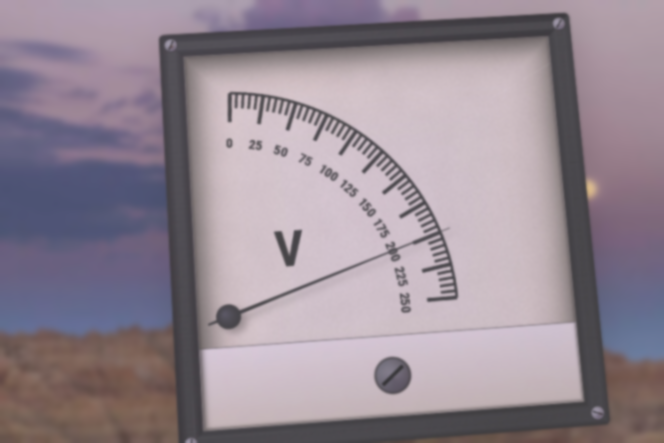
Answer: 200 V
